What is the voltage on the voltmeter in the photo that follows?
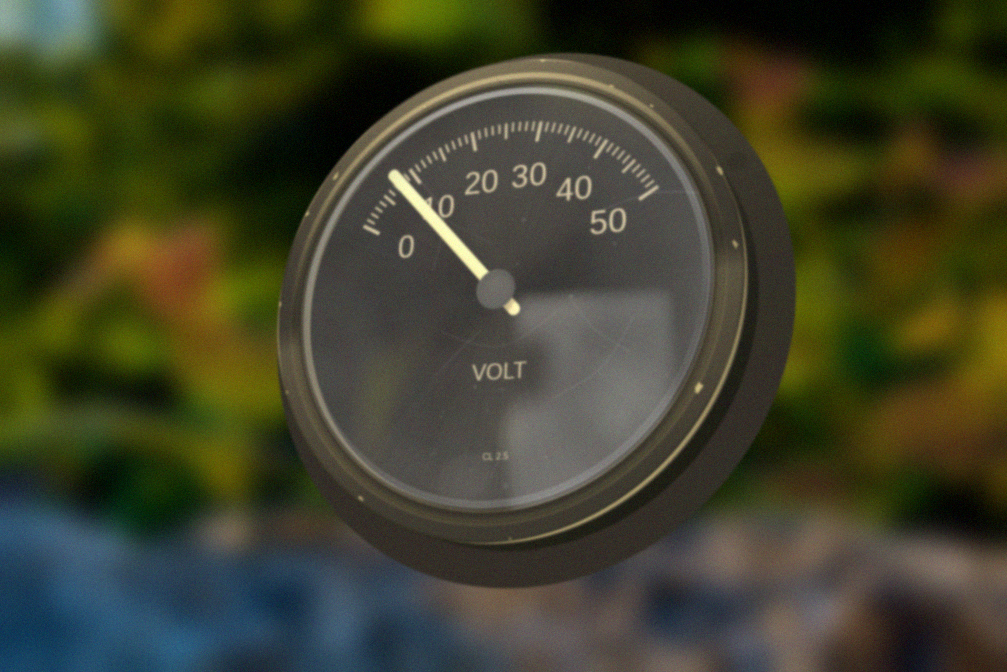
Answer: 8 V
